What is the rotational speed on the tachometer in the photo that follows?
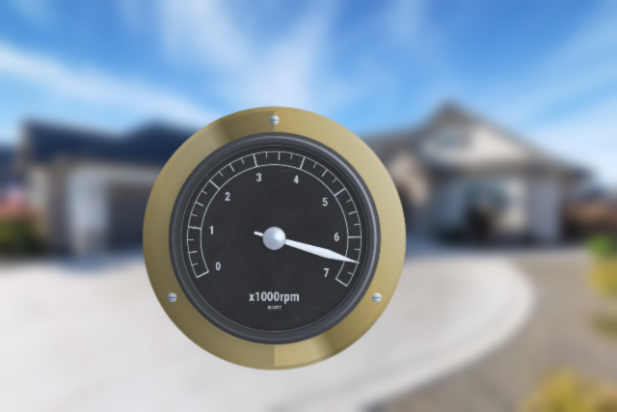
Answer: 6500 rpm
